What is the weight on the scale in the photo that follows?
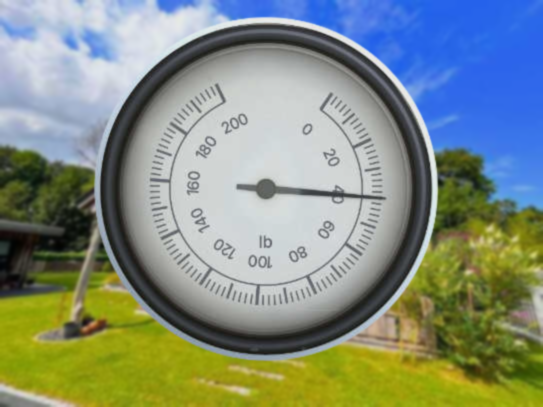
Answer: 40 lb
